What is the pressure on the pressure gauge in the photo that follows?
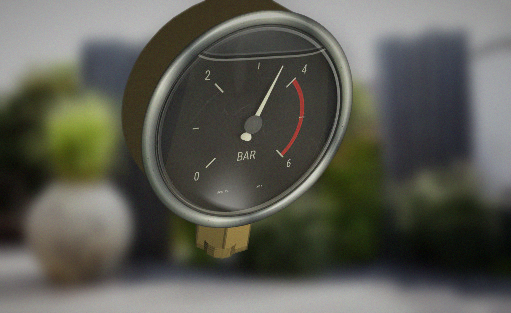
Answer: 3.5 bar
